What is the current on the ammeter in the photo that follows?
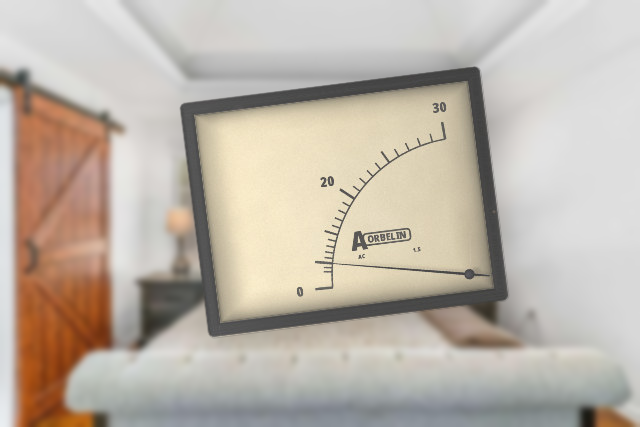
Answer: 10 A
